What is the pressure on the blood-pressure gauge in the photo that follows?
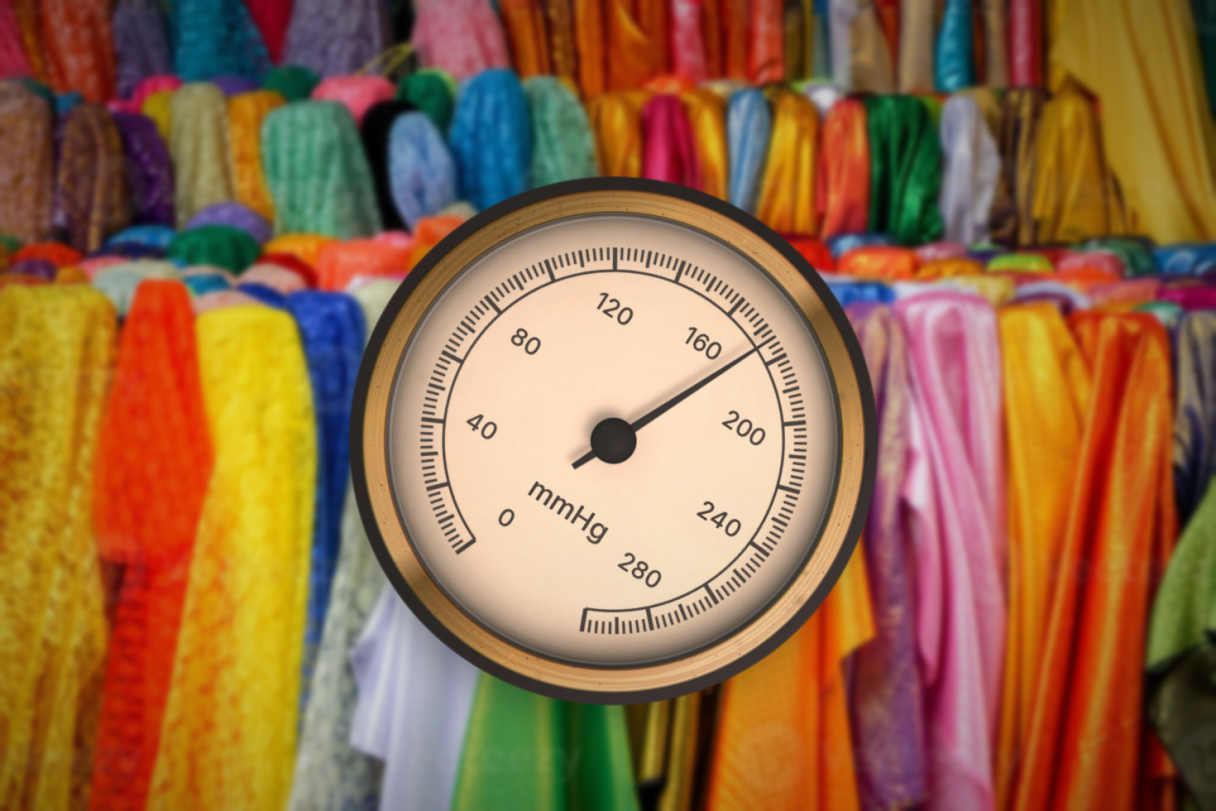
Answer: 174 mmHg
